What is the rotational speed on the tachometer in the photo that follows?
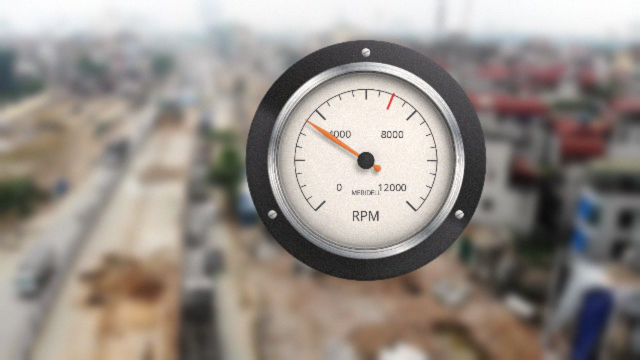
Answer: 3500 rpm
